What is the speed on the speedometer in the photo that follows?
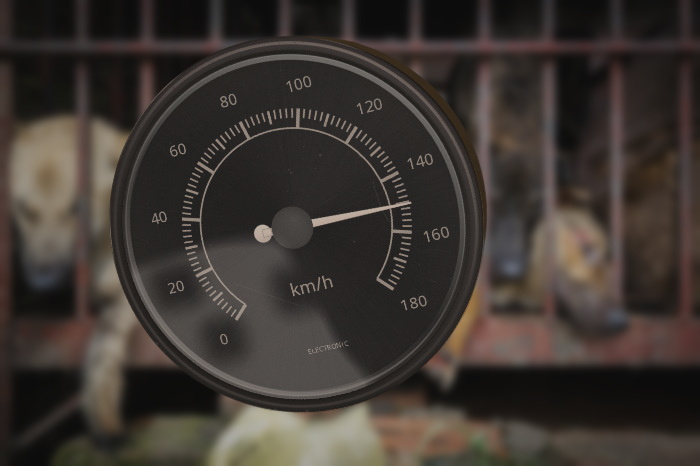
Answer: 150 km/h
